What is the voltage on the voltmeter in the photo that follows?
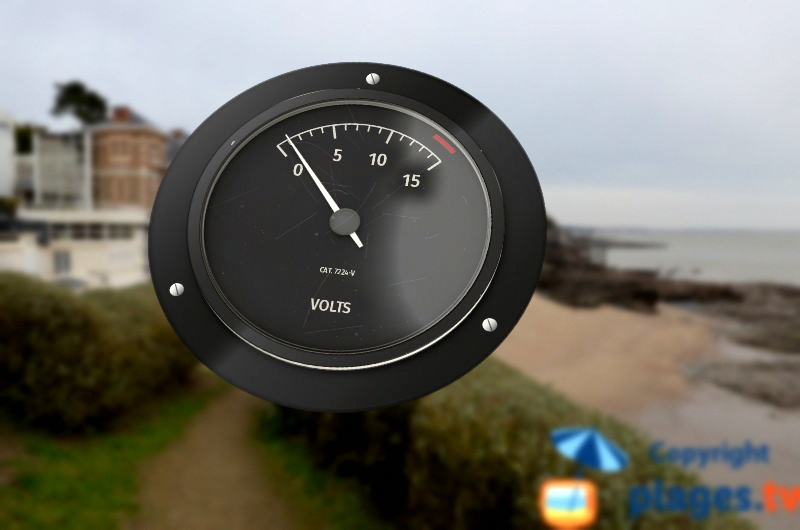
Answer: 1 V
